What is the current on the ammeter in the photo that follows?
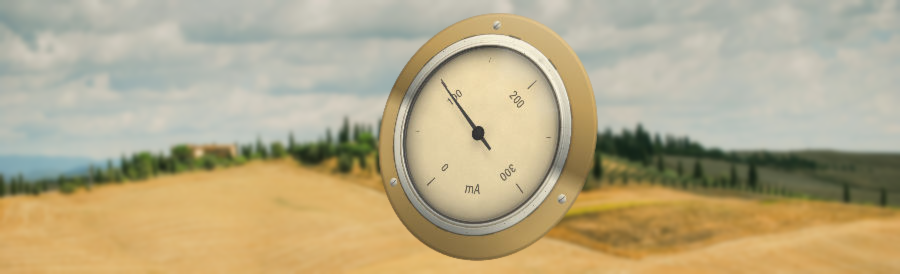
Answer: 100 mA
